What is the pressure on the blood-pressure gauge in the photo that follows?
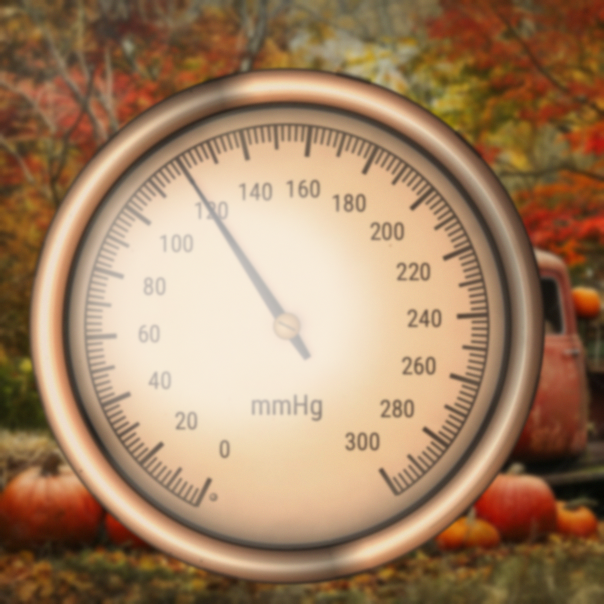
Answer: 120 mmHg
